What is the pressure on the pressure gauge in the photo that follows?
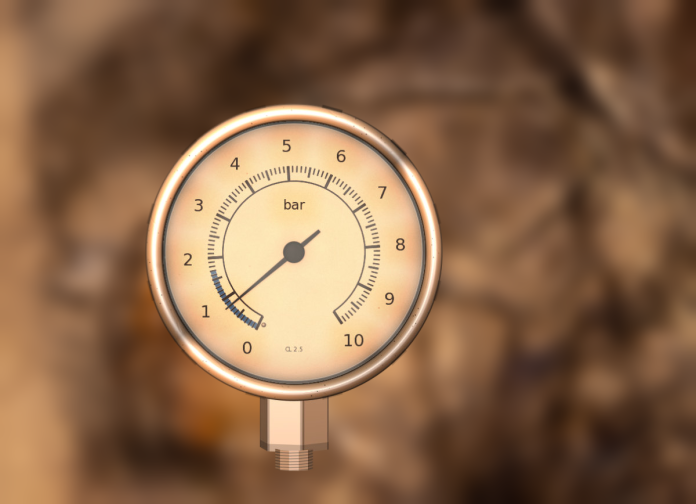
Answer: 0.8 bar
